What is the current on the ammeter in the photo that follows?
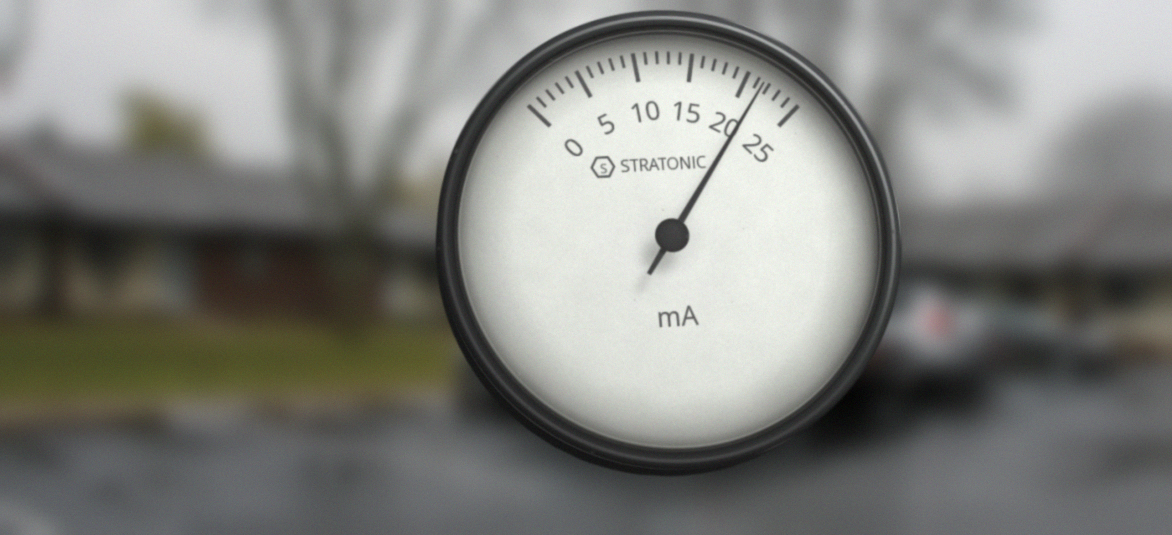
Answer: 21.5 mA
